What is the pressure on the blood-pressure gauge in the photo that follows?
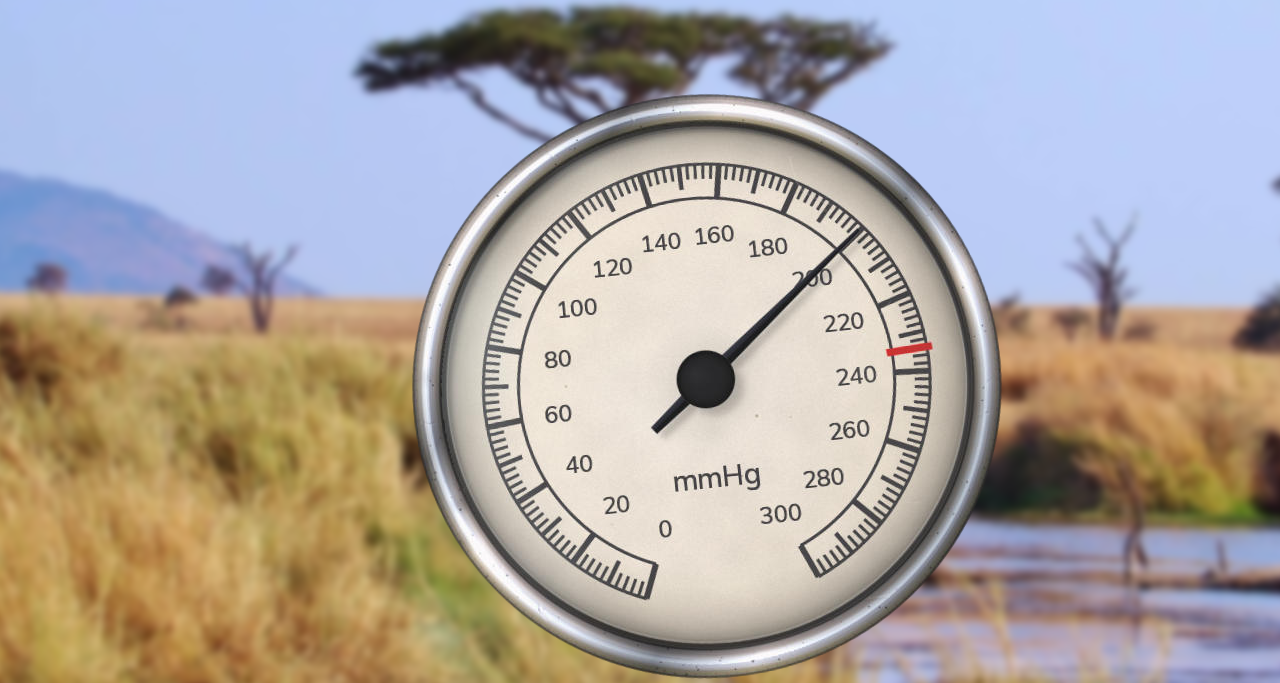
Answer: 200 mmHg
